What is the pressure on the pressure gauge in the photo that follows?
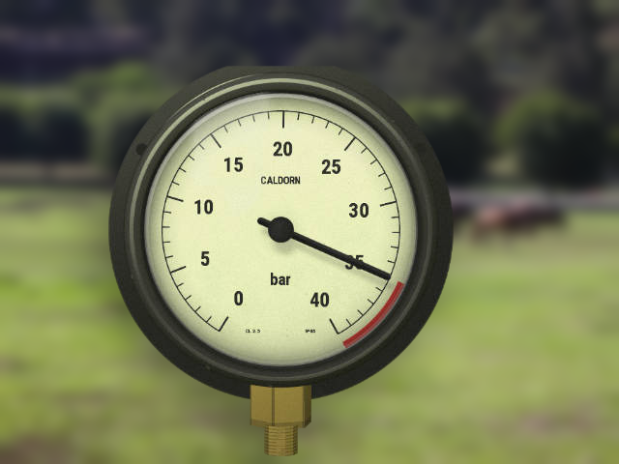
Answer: 35 bar
